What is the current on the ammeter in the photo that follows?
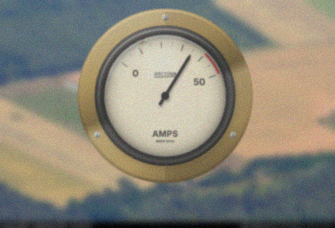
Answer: 35 A
